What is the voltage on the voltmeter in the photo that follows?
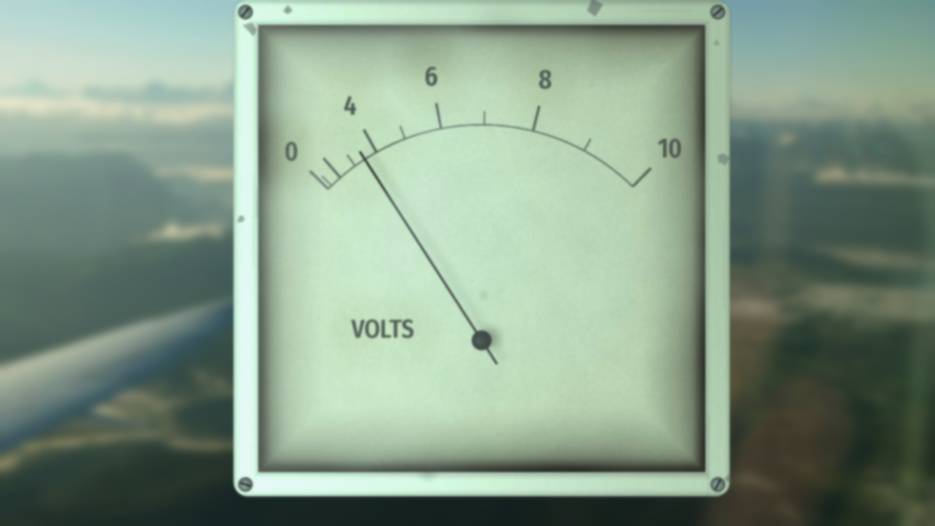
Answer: 3.5 V
